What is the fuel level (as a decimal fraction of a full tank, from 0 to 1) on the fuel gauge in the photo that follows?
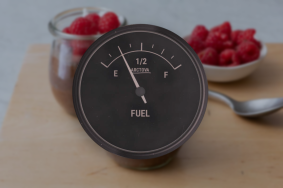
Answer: 0.25
